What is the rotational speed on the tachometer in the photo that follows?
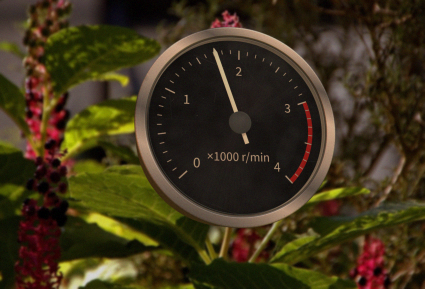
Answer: 1700 rpm
